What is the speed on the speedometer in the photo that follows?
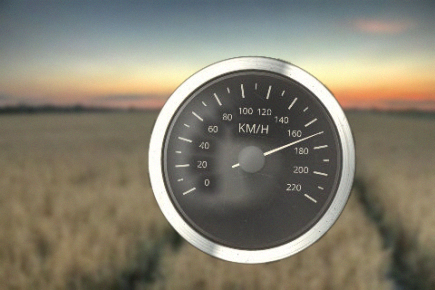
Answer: 170 km/h
